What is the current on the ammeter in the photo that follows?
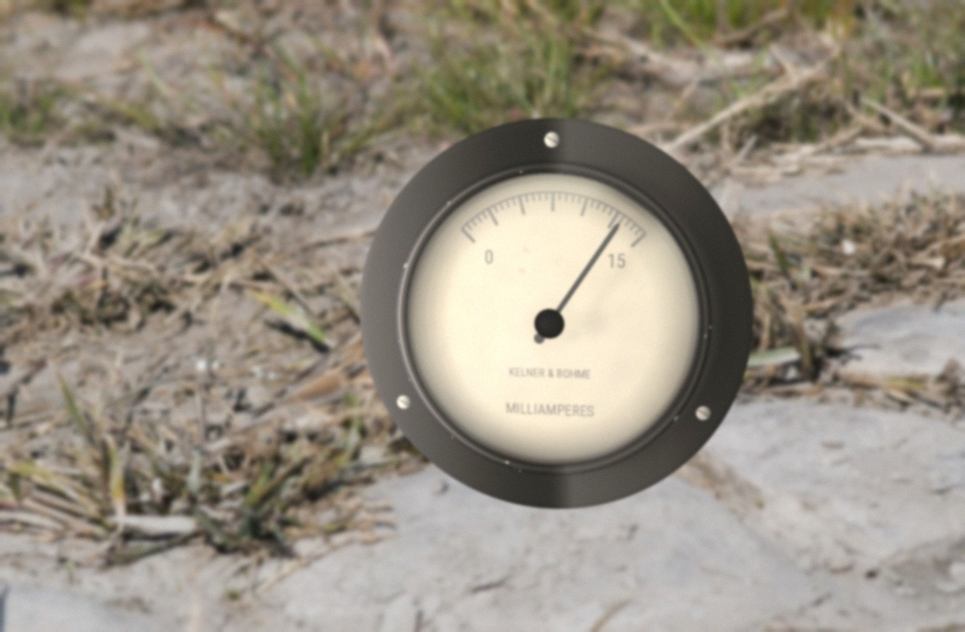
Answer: 13 mA
